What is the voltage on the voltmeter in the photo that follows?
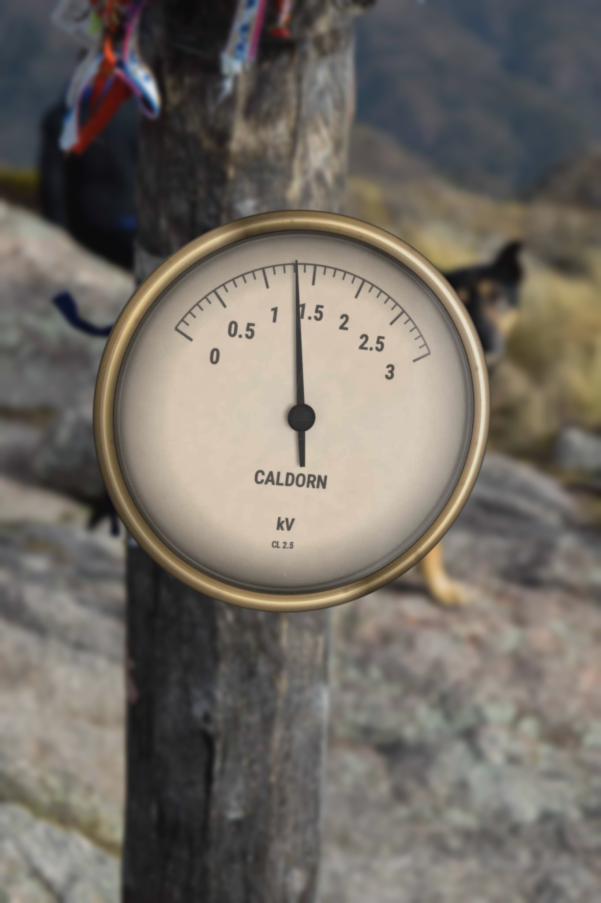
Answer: 1.3 kV
